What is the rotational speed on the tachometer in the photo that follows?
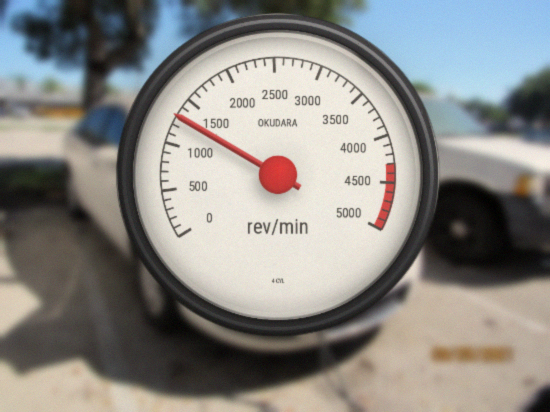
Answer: 1300 rpm
